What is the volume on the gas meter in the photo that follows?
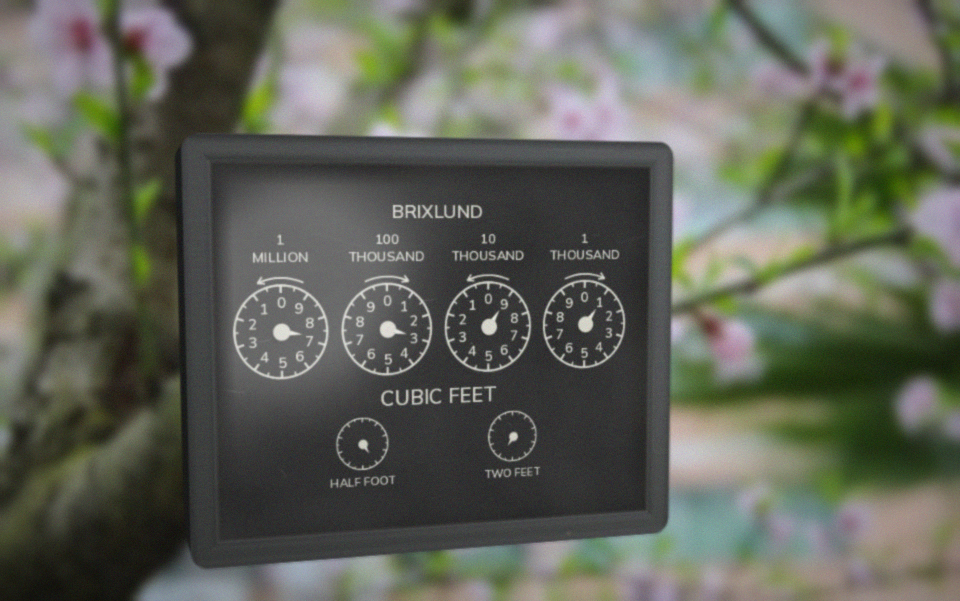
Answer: 729100 ft³
